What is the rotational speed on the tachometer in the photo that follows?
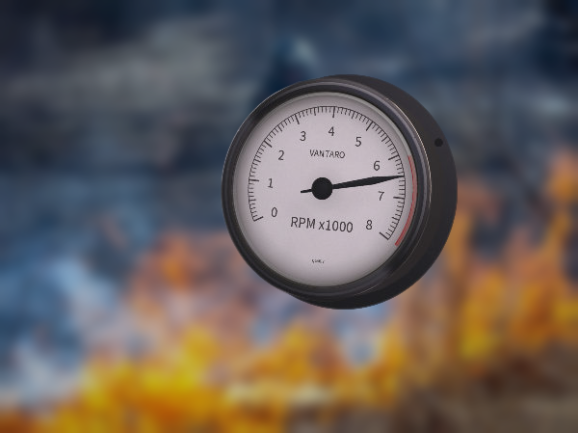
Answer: 6500 rpm
